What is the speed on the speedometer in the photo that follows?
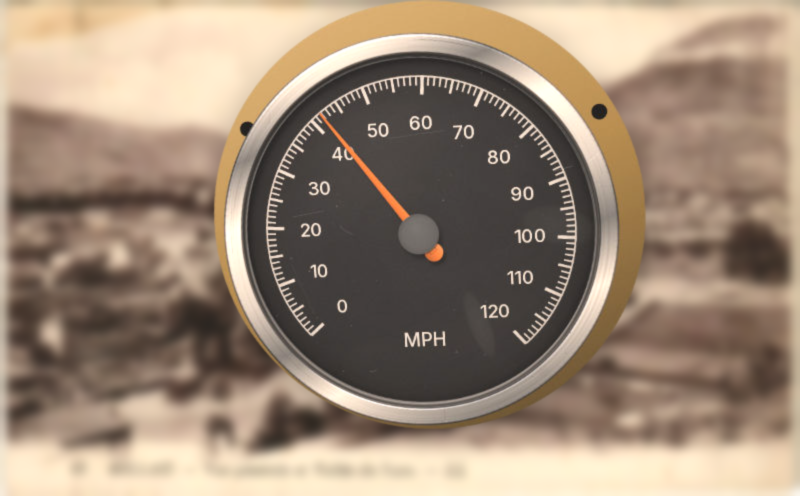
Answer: 42 mph
